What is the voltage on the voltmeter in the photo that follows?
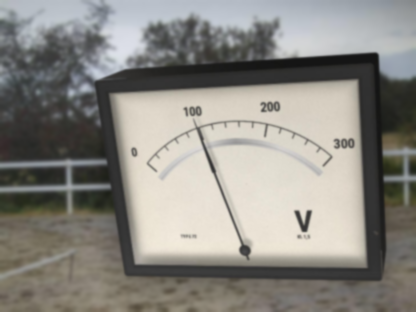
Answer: 100 V
